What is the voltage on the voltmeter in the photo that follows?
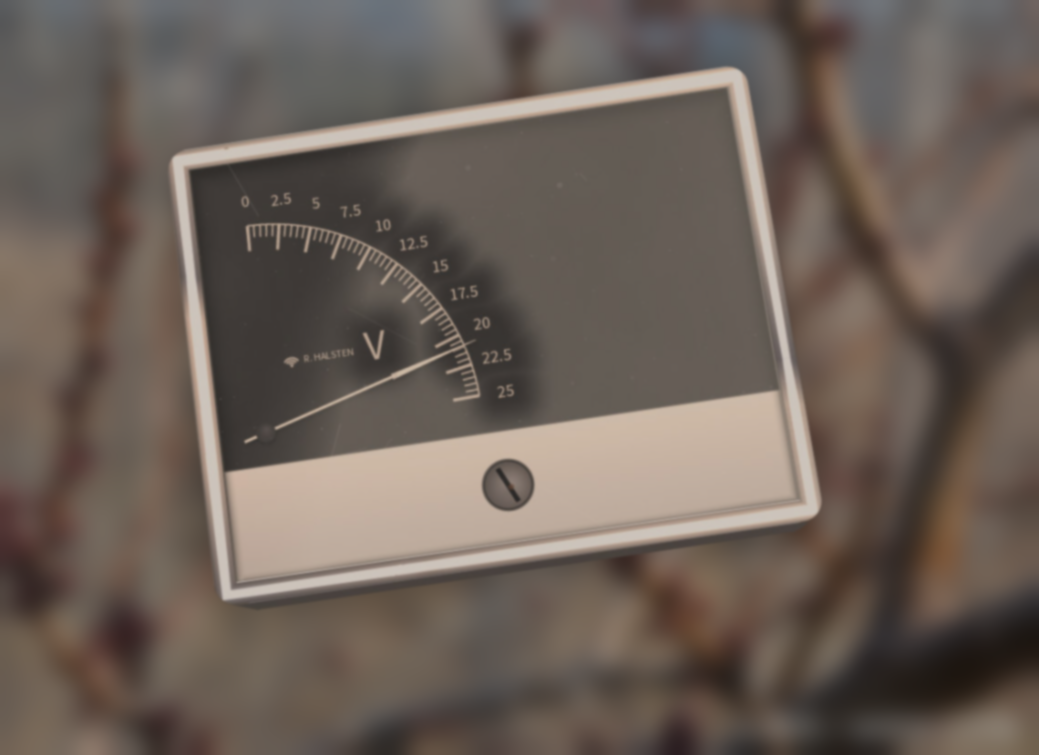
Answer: 21 V
